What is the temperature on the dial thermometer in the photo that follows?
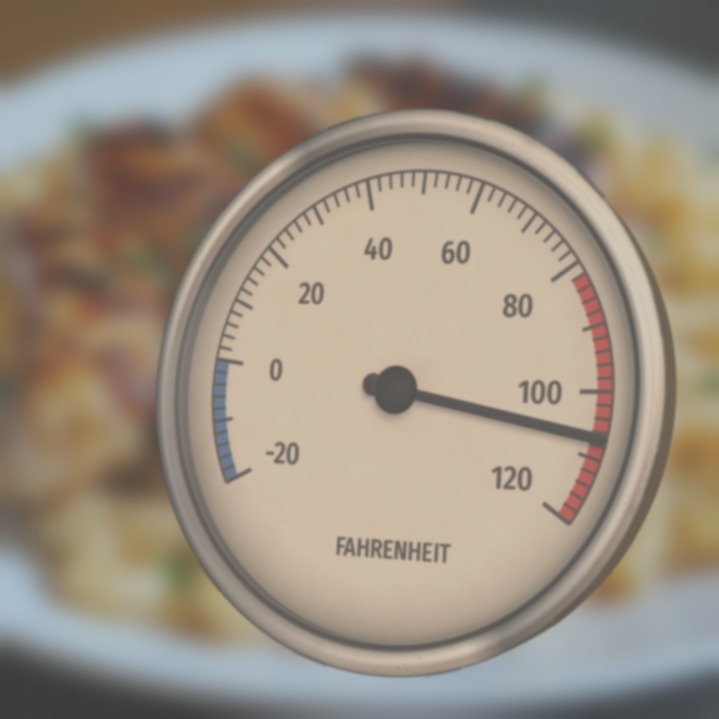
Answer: 107 °F
